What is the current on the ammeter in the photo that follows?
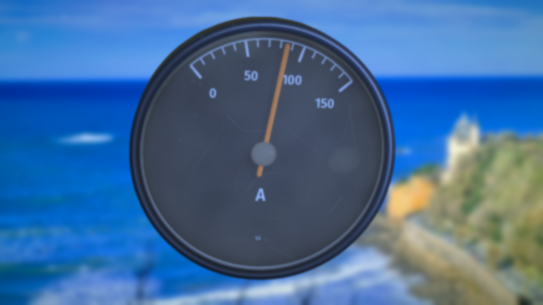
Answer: 85 A
